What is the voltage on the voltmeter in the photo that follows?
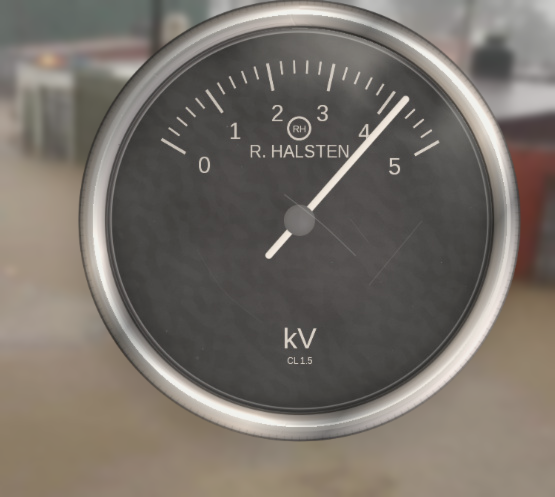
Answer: 4.2 kV
